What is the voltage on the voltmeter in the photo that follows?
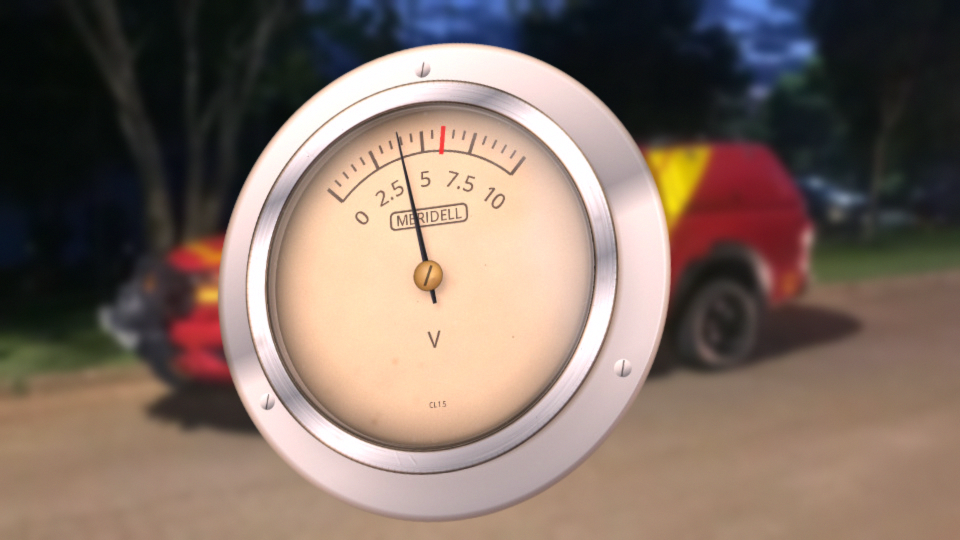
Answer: 4 V
